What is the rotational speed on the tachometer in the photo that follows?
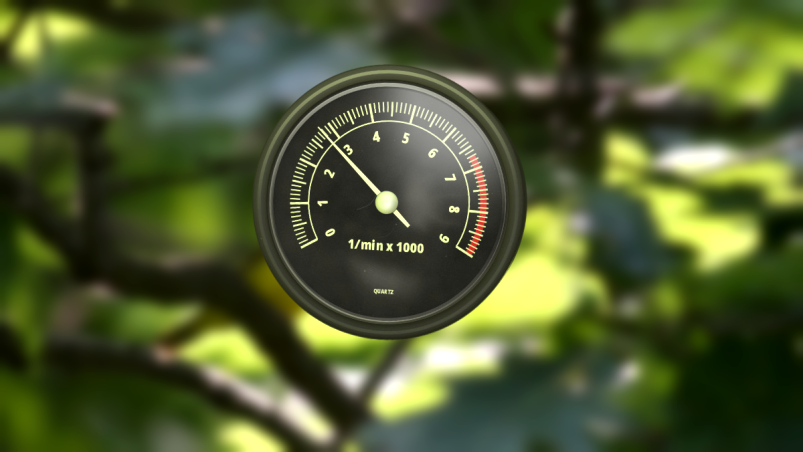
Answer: 2800 rpm
